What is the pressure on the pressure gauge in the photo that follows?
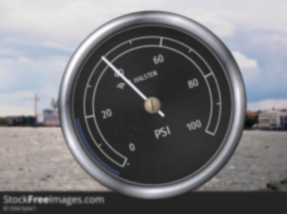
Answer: 40 psi
